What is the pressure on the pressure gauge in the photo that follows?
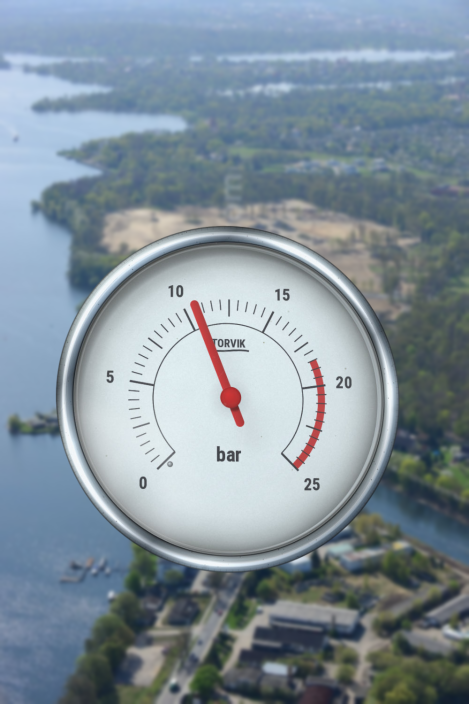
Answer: 10.5 bar
